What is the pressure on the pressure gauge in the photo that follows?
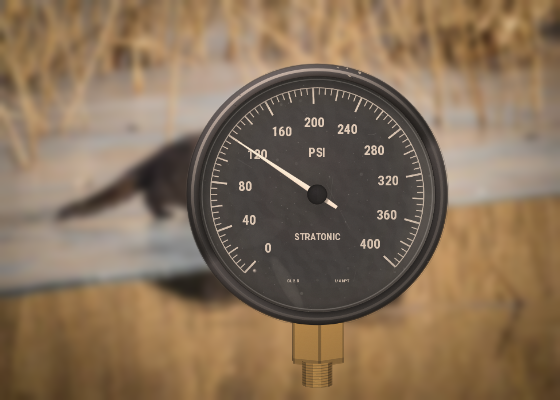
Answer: 120 psi
